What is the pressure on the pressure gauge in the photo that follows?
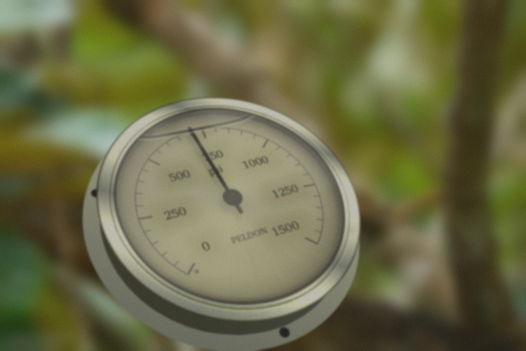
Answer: 700 psi
